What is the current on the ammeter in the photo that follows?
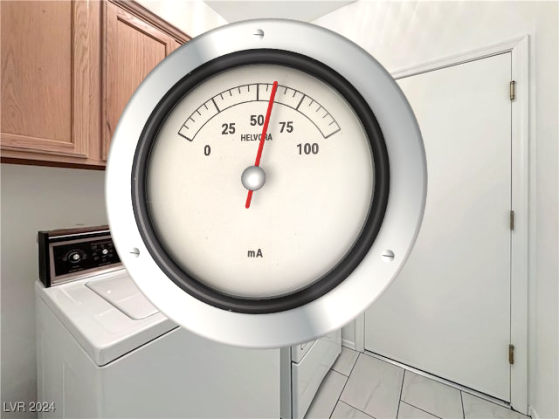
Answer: 60 mA
